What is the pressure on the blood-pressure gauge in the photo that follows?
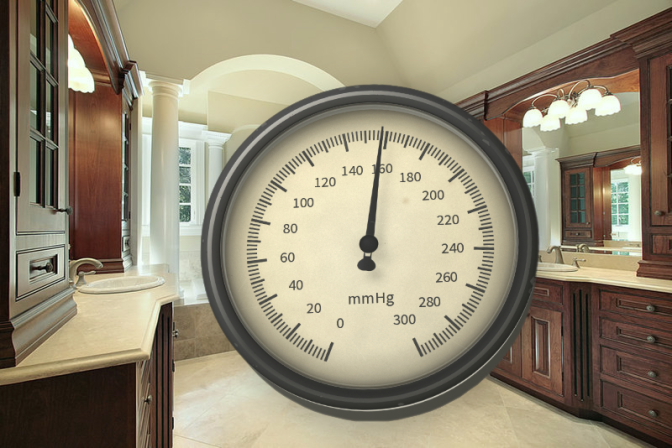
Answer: 158 mmHg
